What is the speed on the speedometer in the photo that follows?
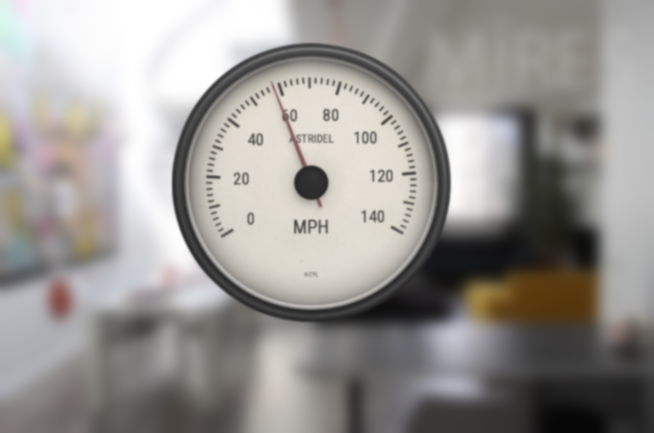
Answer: 58 mph
